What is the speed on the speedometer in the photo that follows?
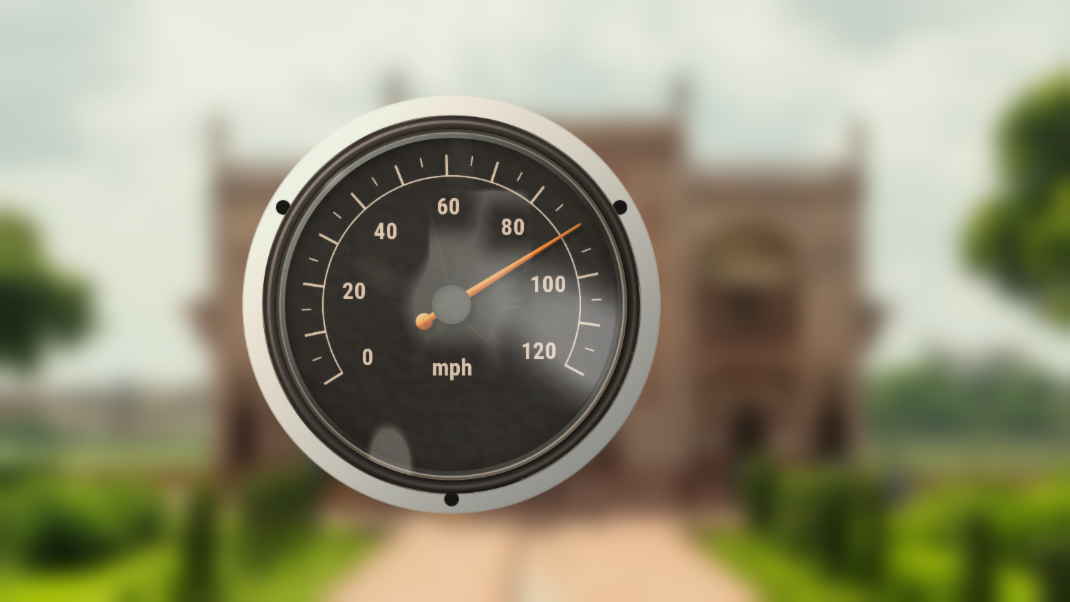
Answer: 90 mph
